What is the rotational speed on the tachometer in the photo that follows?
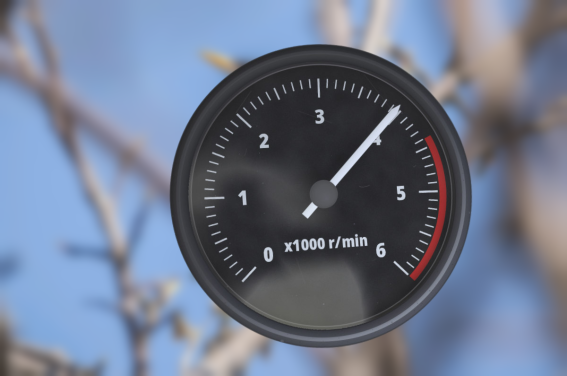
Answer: 3950 rpm
